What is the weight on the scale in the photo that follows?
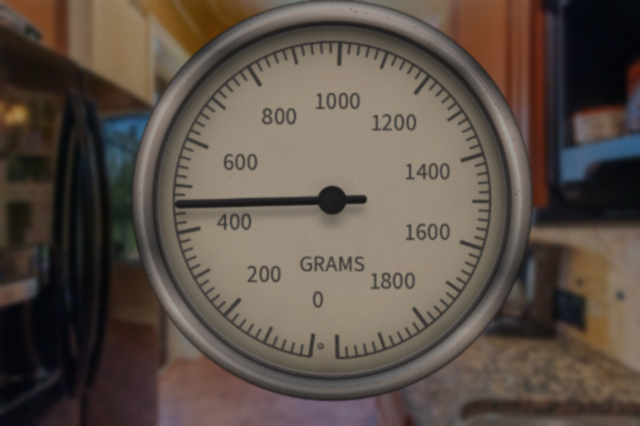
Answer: 460 g
